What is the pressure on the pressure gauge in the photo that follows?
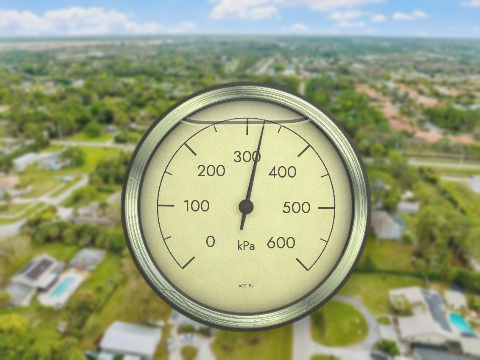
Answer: 325 kPa
